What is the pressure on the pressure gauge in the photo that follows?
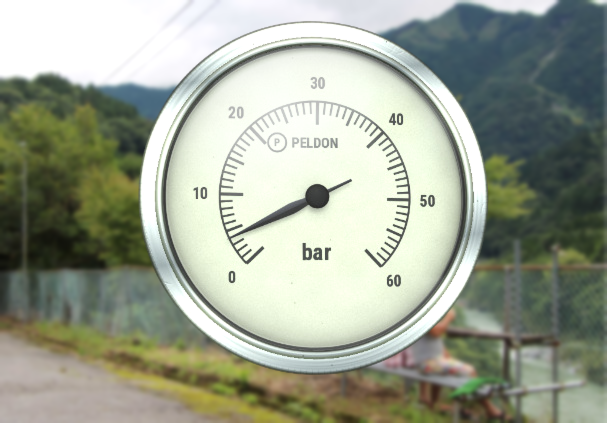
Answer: 4 bar
